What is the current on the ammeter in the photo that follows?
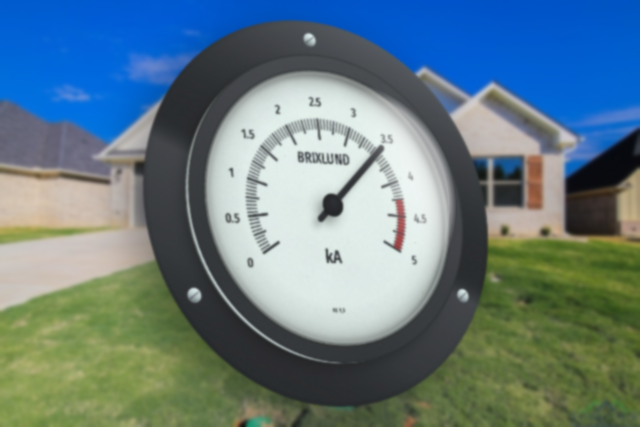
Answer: 3.5 kA
